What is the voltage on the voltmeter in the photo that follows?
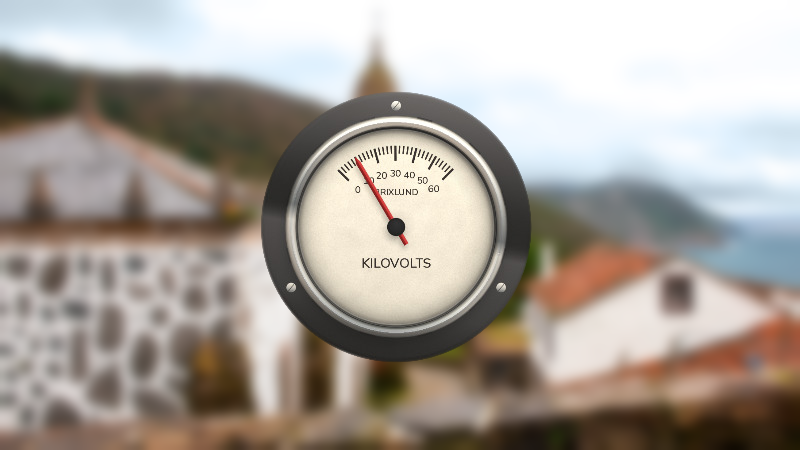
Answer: 10 kV
